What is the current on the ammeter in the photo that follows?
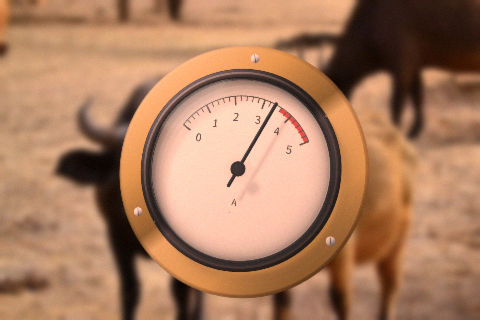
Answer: 3.4 A
